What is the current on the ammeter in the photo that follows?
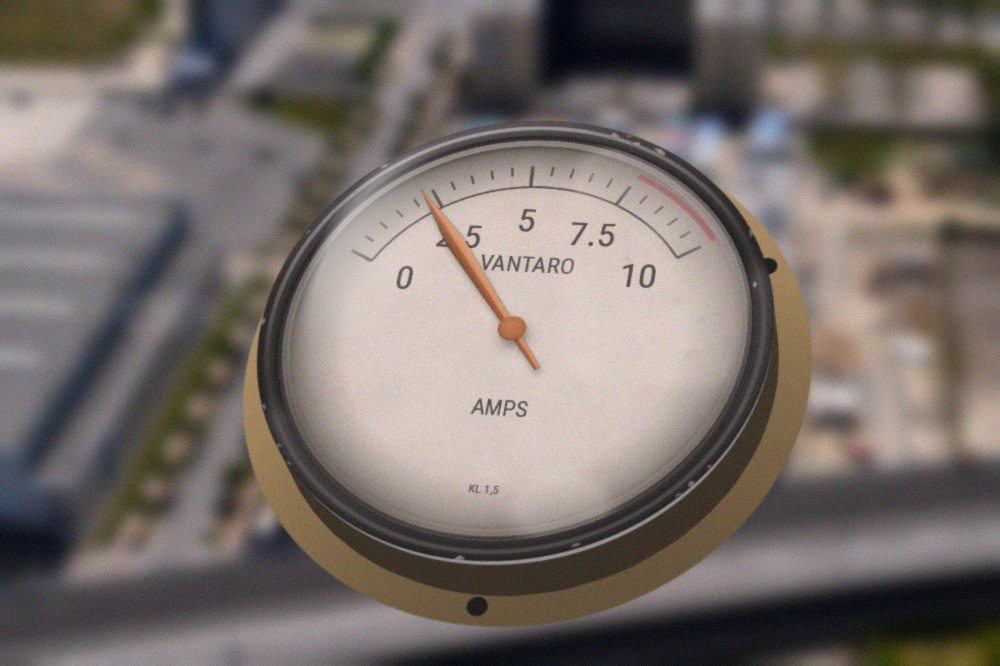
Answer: 2.25 A
